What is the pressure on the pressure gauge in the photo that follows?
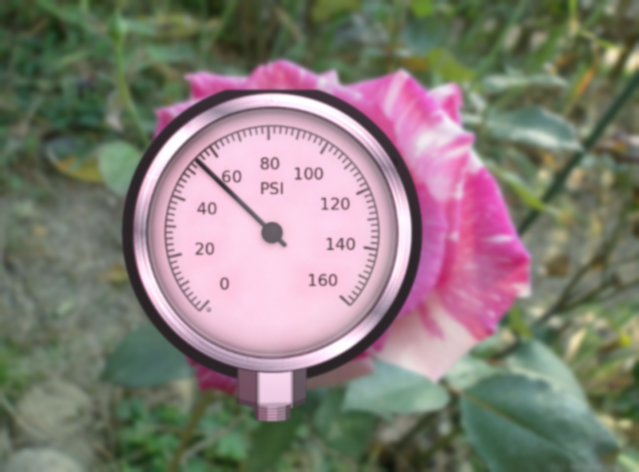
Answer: 54 psi
